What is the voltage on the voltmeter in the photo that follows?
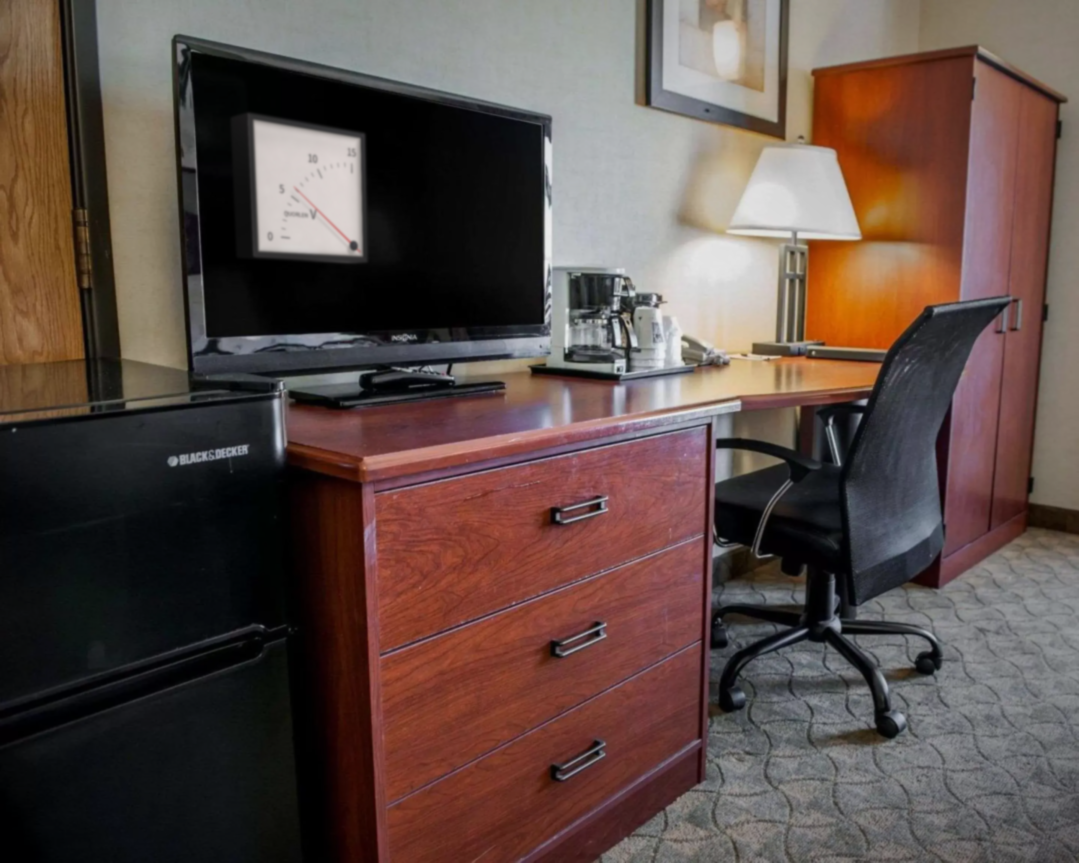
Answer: 6 V
